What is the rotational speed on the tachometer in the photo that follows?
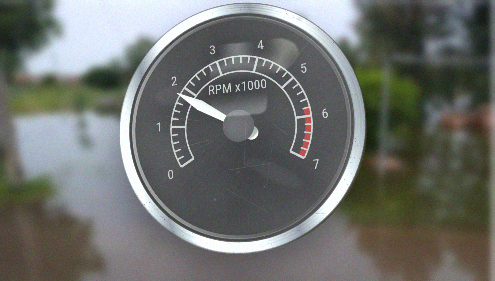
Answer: 1800 rpm
